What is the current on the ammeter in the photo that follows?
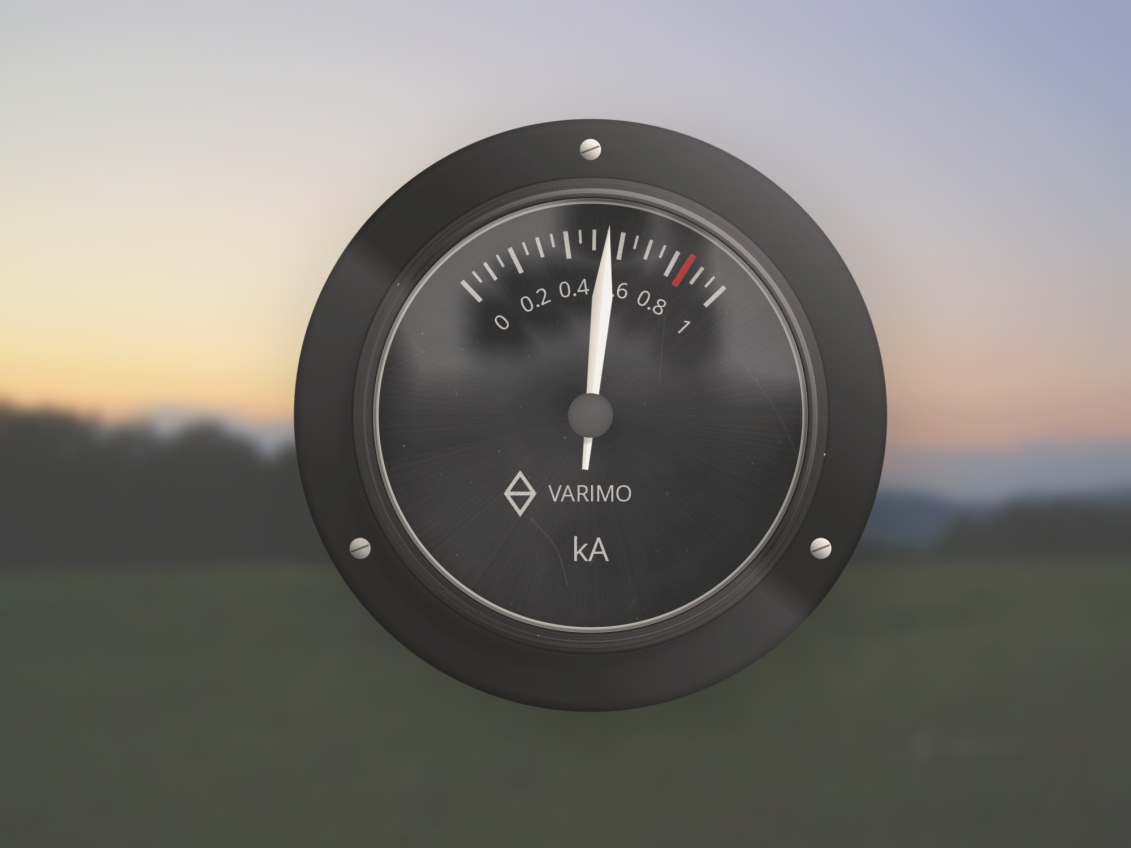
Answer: 0.55 kA
